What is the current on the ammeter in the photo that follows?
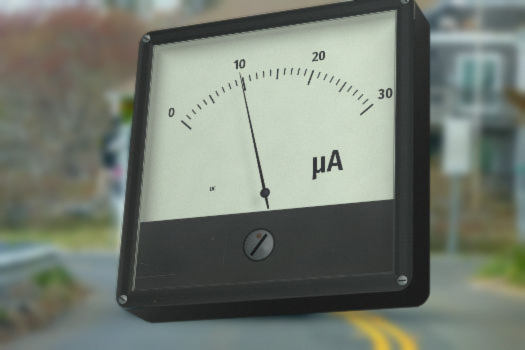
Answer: 10 µA
